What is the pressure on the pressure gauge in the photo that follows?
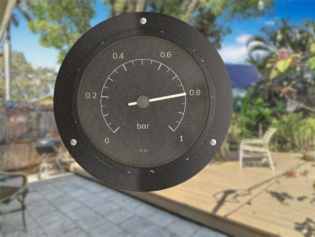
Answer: 0.8 bar
